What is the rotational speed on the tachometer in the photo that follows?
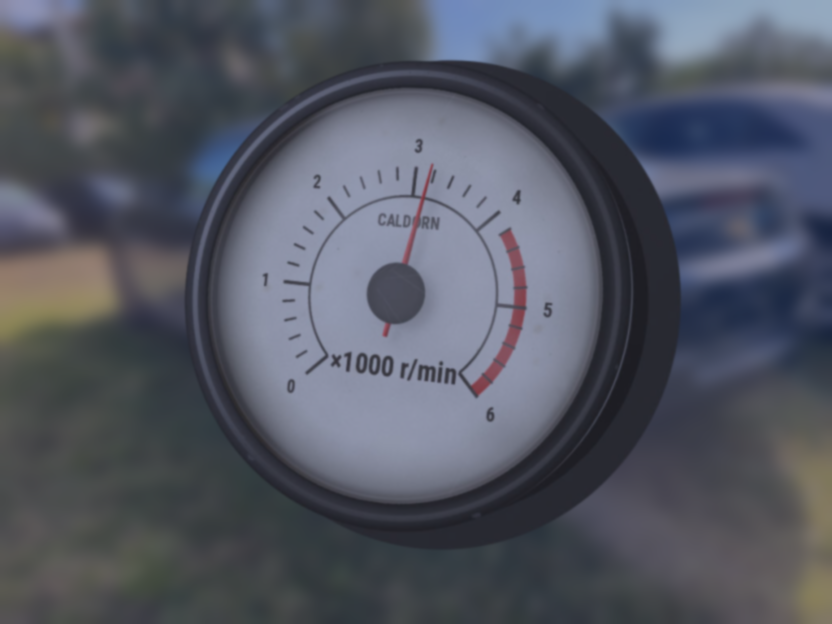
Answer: 3200 rpm
